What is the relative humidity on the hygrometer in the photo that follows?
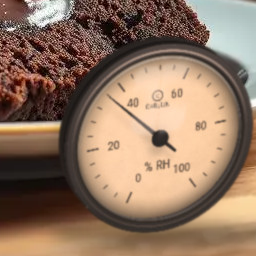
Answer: 36 %
